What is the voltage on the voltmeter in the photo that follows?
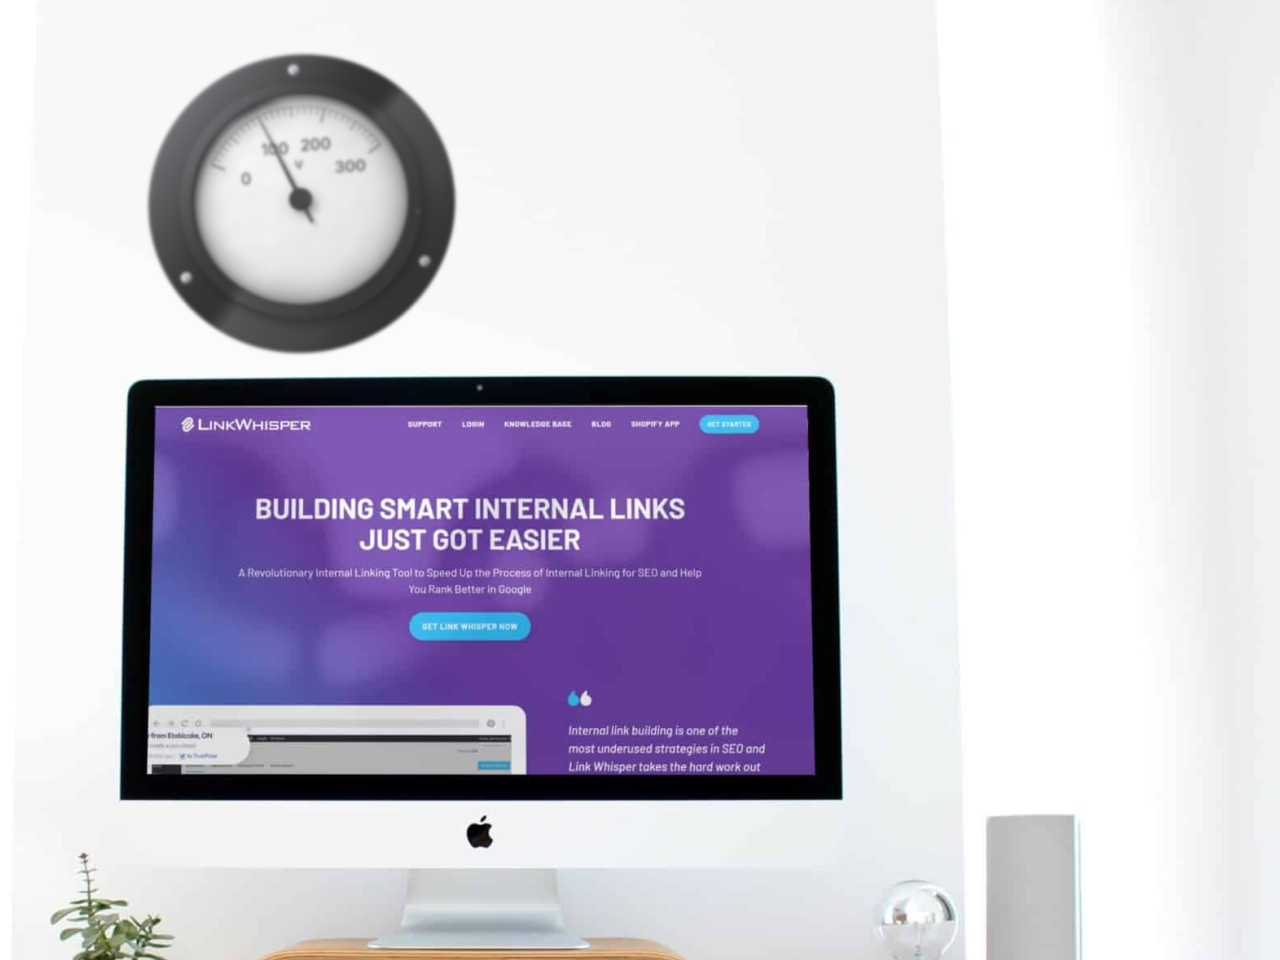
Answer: 100 V
